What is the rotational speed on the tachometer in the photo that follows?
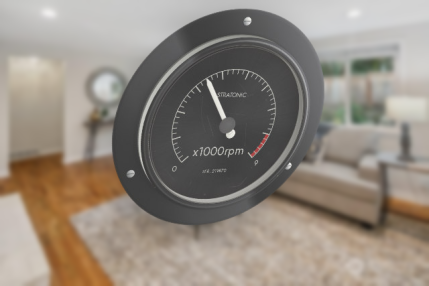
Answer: 3400 rpm
